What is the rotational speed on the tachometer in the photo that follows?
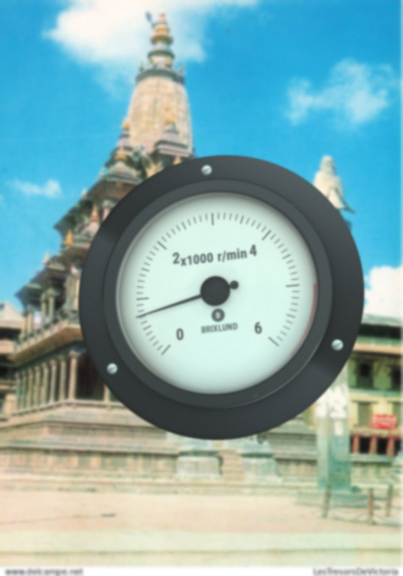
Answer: 700 rpm
